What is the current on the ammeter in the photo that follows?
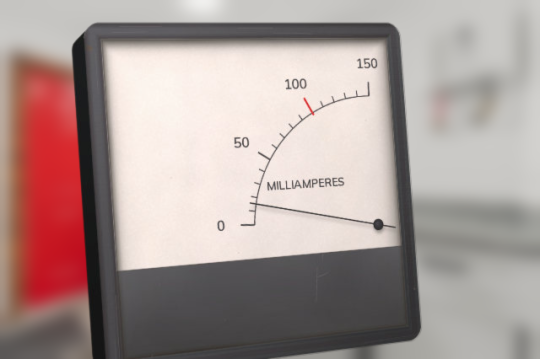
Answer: 15 mA
